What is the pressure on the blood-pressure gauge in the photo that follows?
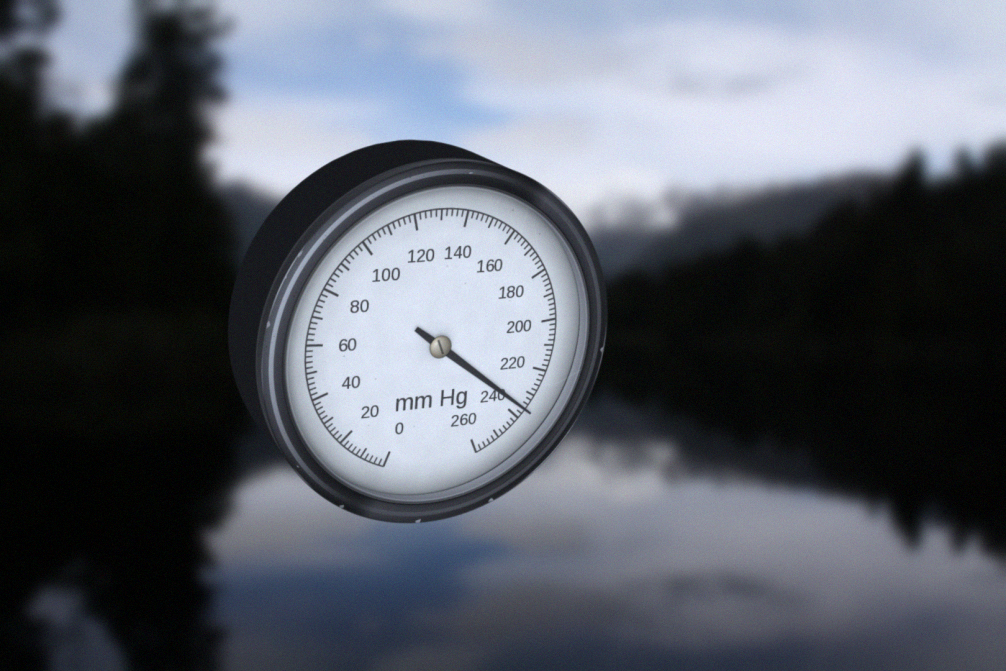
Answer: 236 mmHg
